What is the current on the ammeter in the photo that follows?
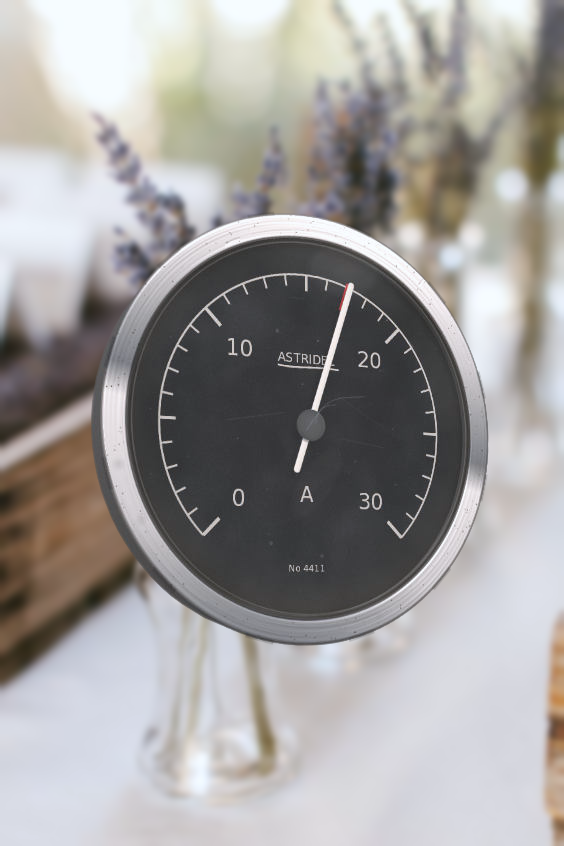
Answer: 17 A
